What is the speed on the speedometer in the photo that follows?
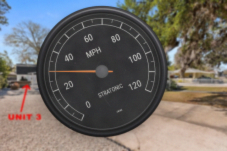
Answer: 30 mph
